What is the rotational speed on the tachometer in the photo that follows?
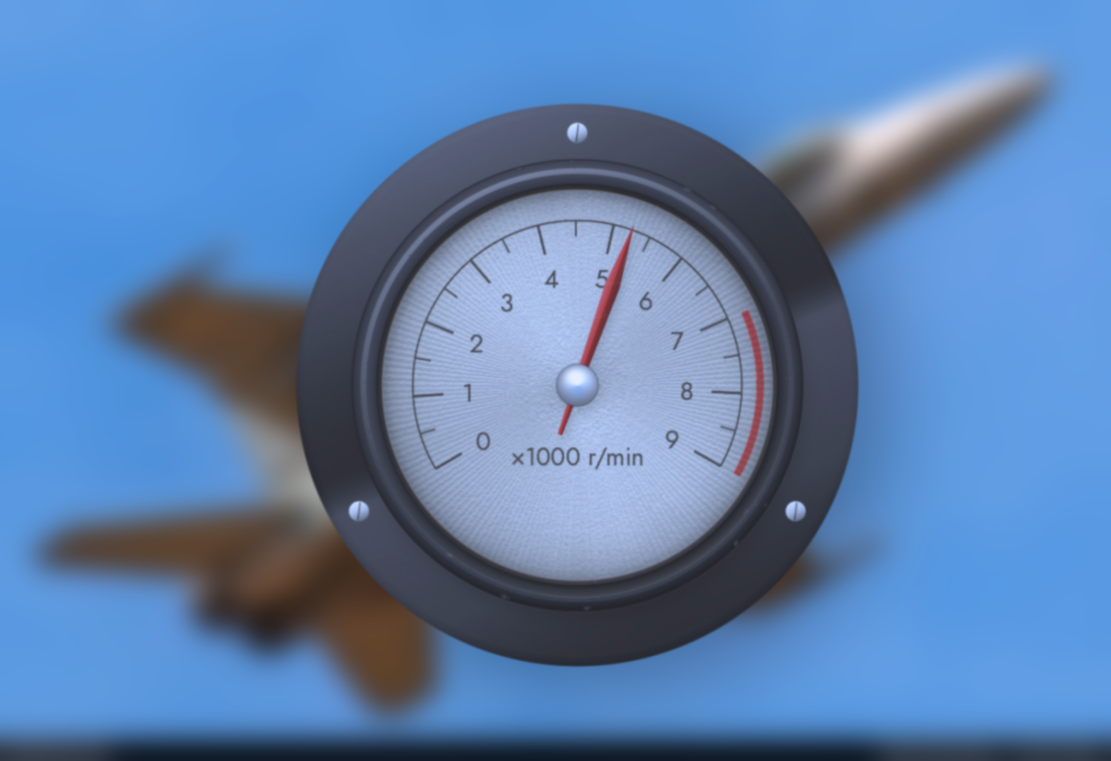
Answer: 5250 rpm
